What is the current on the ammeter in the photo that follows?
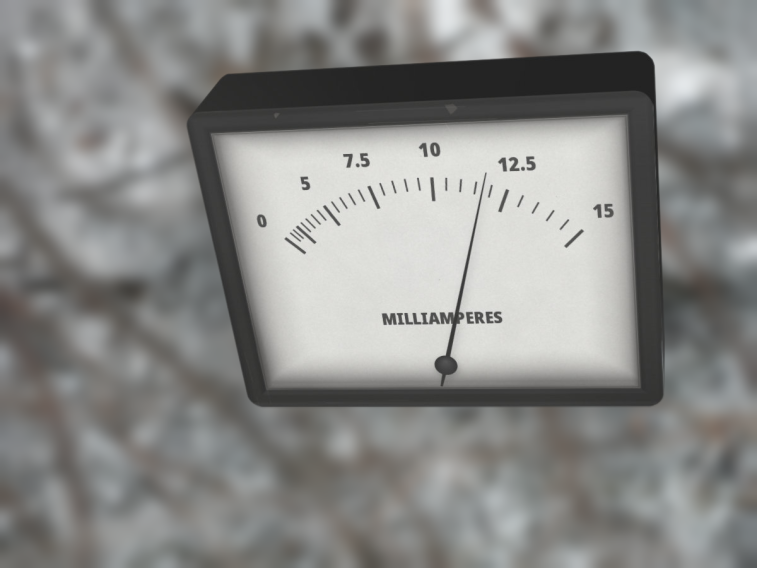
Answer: 11.75 mA
